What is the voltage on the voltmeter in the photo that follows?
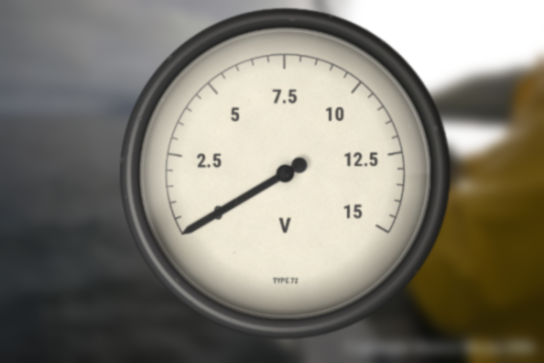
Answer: 0 V
